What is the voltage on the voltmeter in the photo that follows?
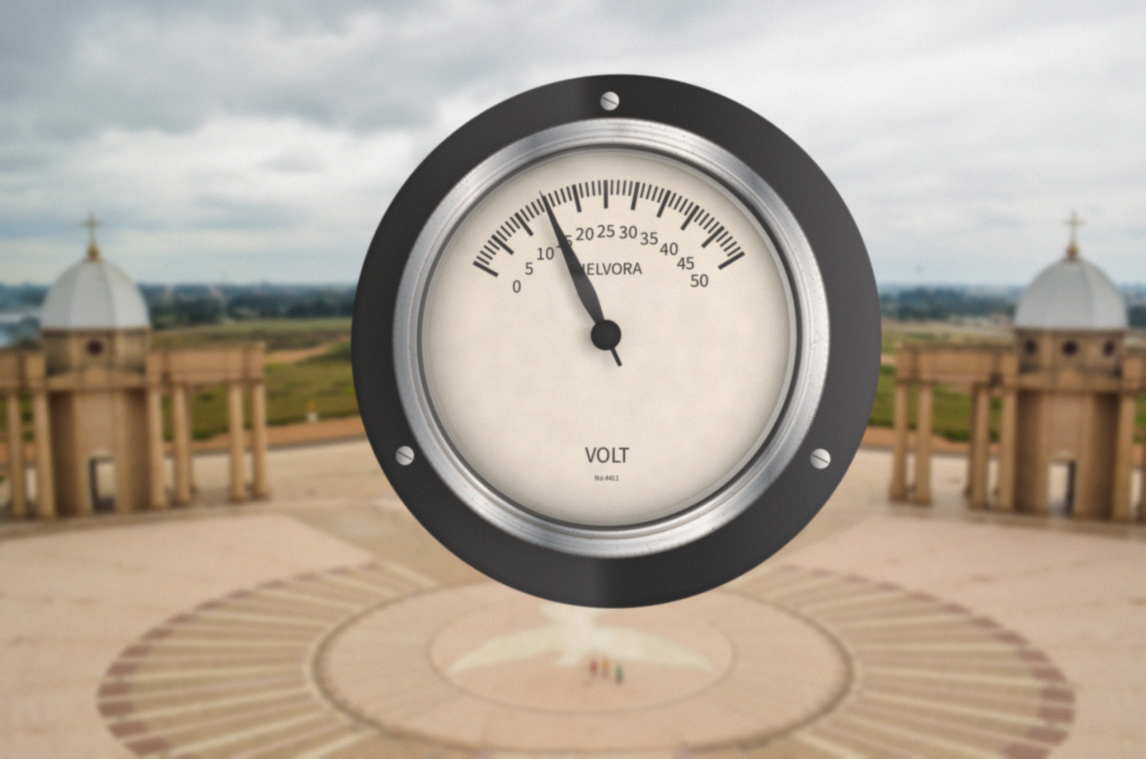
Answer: 15 V
